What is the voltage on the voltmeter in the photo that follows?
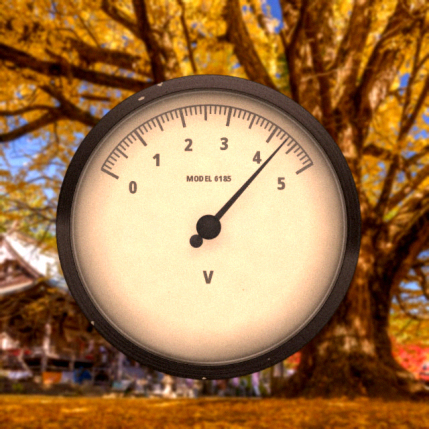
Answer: 4.3 V
